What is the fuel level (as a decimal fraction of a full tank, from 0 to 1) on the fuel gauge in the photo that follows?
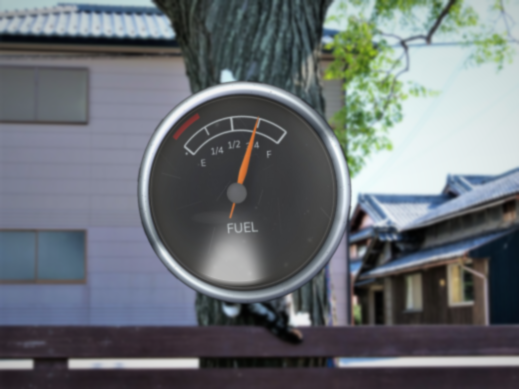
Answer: 0.75
